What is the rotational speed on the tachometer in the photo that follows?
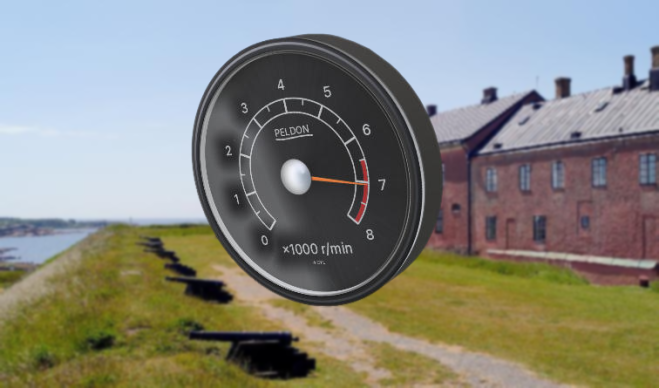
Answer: 7000 rpm
